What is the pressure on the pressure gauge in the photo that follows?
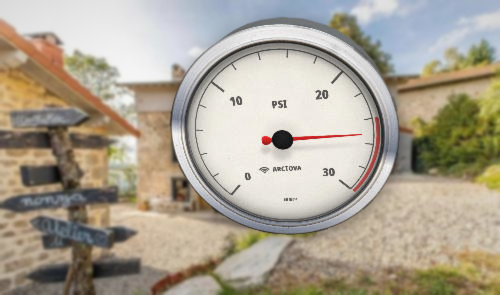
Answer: 25 psi
